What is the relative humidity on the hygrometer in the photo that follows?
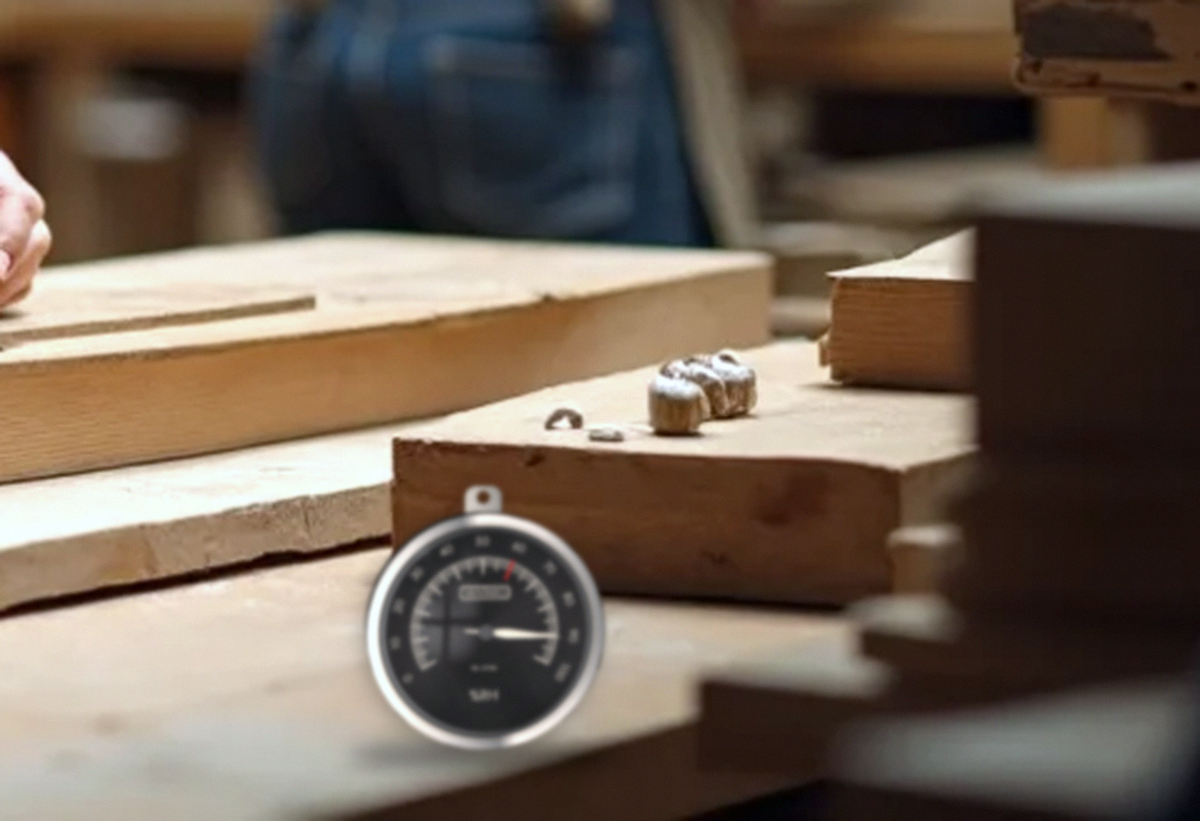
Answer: 90 %
